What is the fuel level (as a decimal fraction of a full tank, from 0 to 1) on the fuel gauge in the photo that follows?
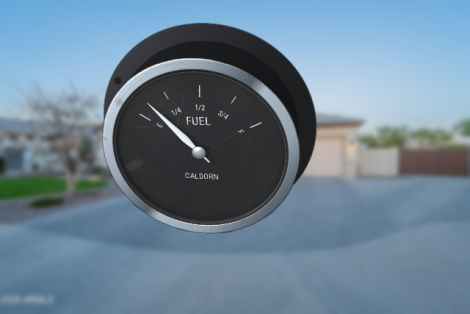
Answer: 0.125
